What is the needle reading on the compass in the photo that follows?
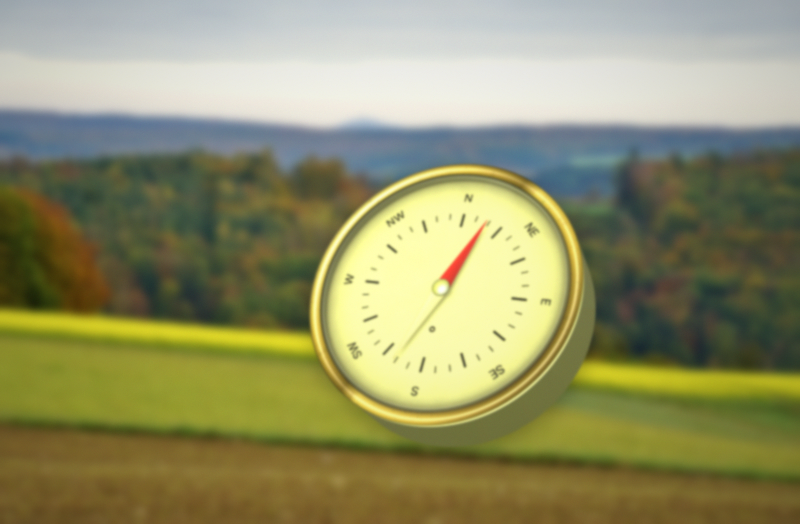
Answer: 20 °
